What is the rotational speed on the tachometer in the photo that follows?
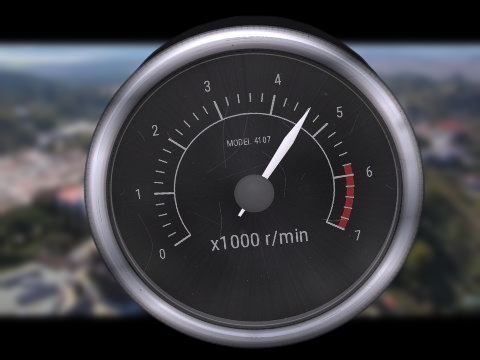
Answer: 4600 rpm
